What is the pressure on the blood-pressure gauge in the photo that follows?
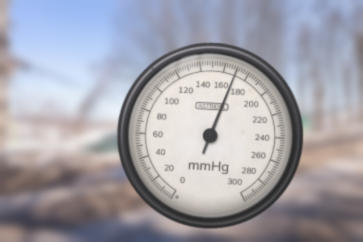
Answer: 170 mmHg
